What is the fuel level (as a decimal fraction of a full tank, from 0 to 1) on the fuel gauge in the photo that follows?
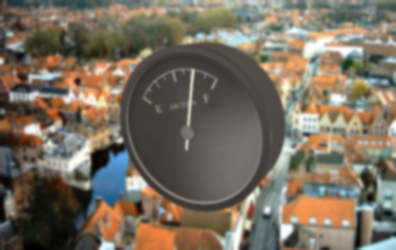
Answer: 0.75
